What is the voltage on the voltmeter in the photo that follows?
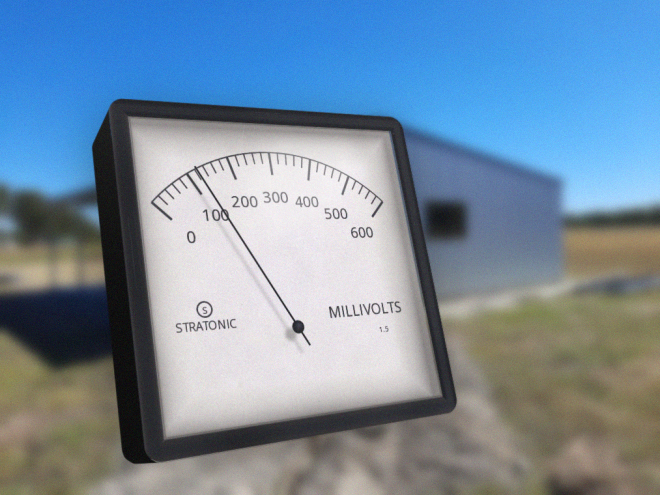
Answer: 120 mV
